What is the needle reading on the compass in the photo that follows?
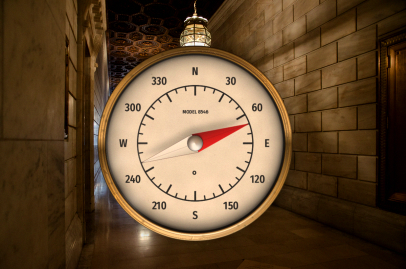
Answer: 70 °
